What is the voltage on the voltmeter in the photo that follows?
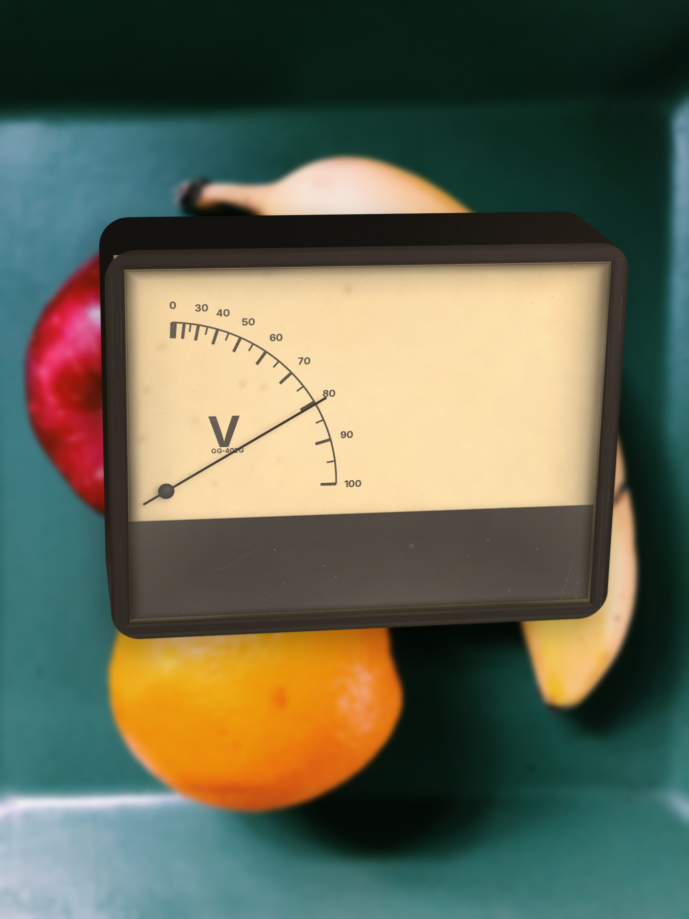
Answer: 80 V
